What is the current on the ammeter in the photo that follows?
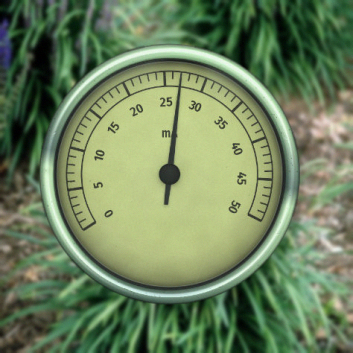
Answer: 27 mA
